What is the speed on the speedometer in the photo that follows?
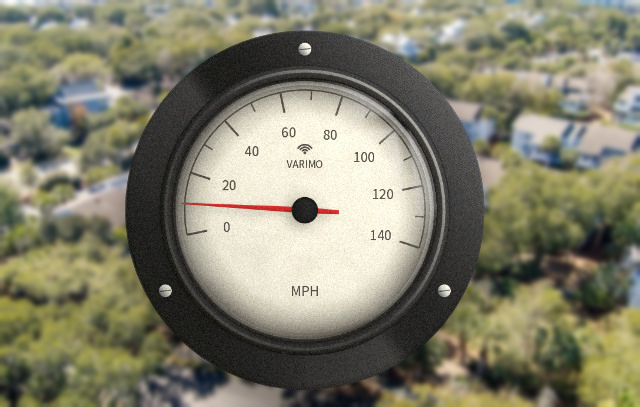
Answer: 10 mph
